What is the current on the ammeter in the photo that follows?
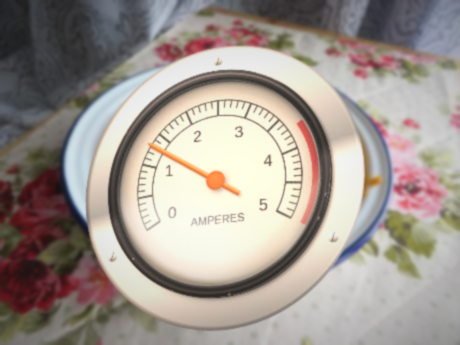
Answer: 1.3 A
